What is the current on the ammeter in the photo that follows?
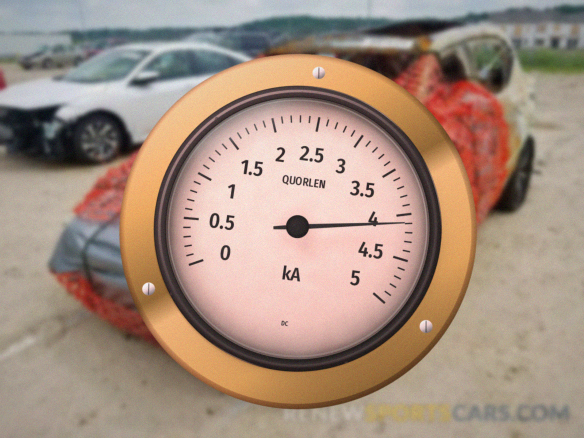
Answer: 4.1 kA
